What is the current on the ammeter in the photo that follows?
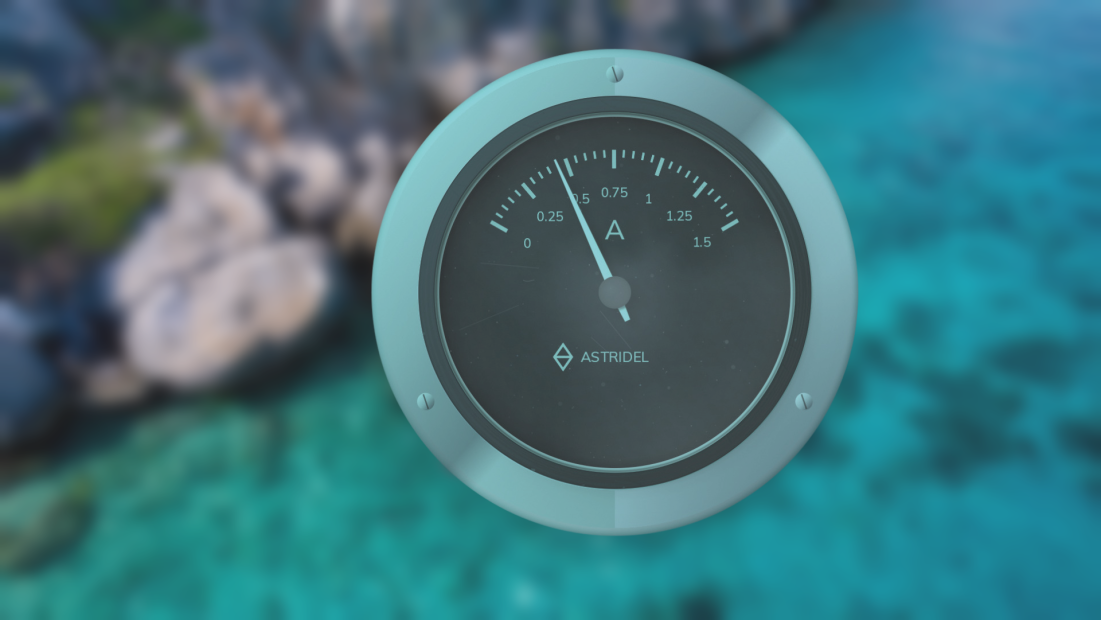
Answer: 0.45 A
